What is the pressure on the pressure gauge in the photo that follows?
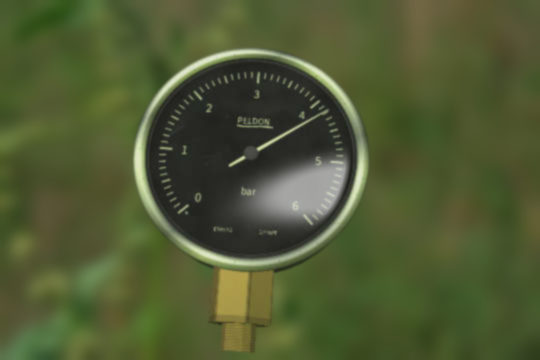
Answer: 4.2 bar
